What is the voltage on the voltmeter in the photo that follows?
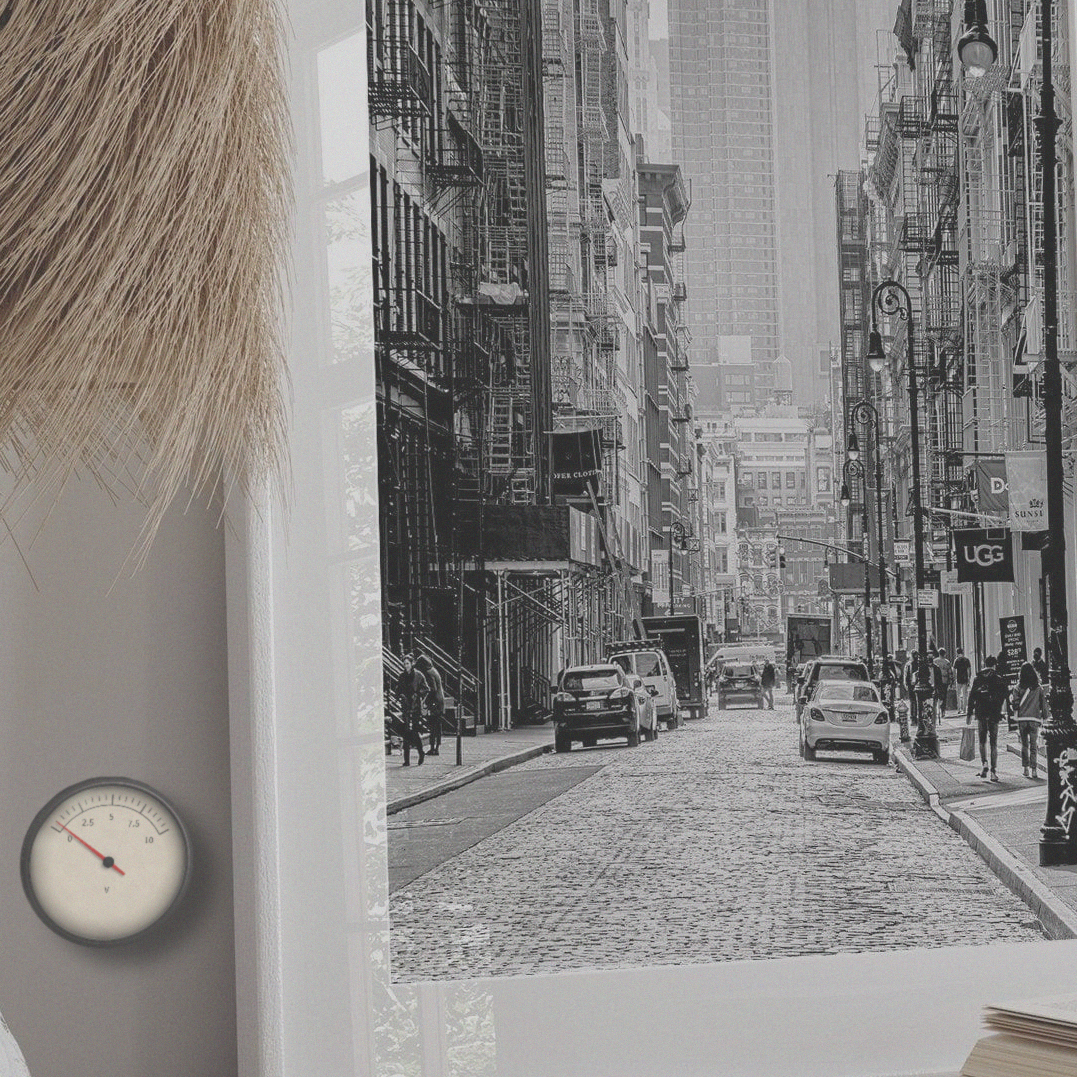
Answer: 0.5 V
